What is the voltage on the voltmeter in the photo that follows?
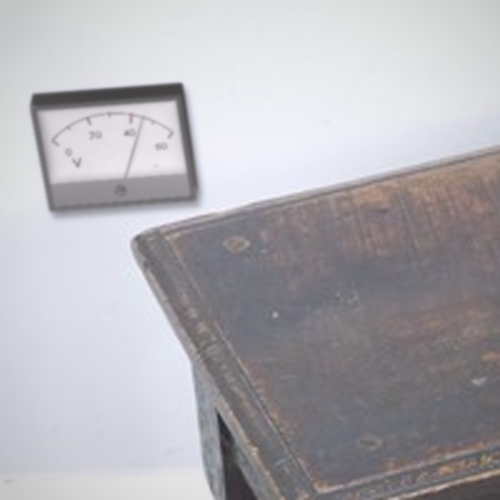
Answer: 45 V
